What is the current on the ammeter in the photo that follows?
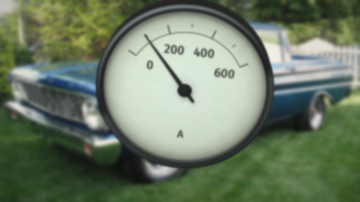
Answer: 100 A
